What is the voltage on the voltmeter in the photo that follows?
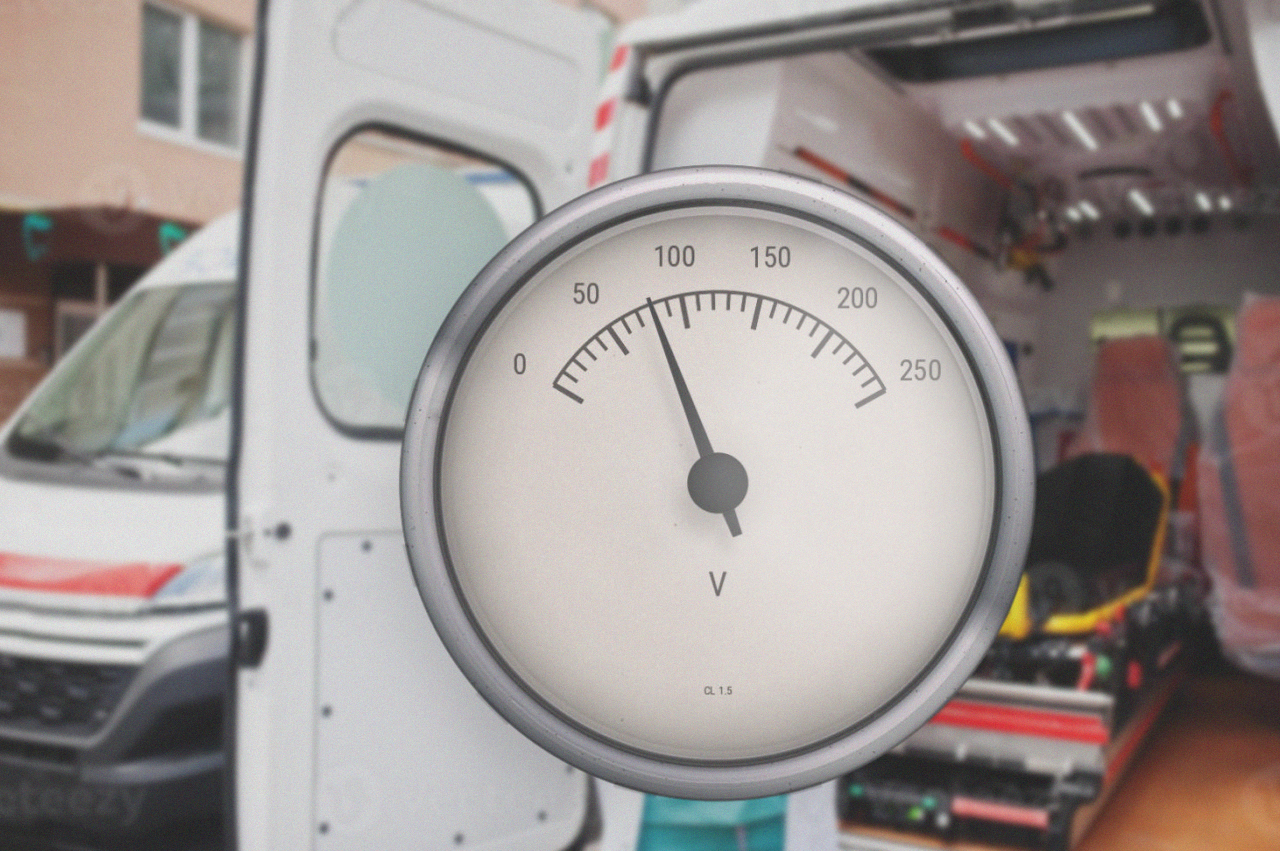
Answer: 80 V
